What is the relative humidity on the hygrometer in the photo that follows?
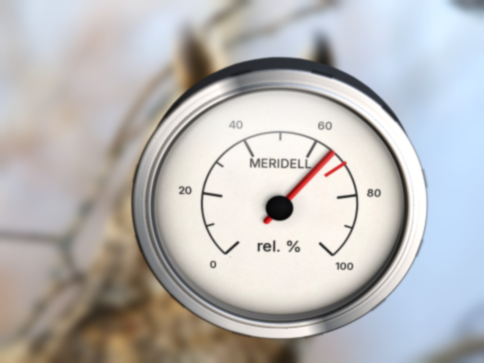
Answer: 65 %
